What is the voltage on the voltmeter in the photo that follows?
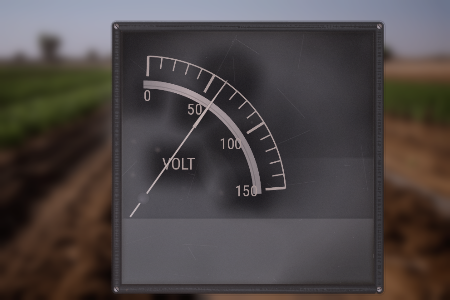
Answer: 60 V
